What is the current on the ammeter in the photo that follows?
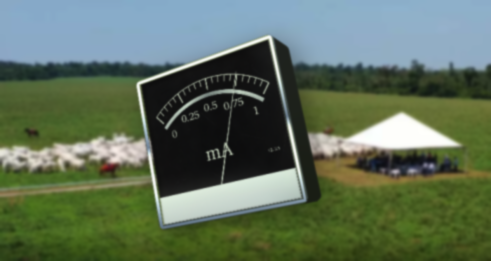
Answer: 0.75 mA
